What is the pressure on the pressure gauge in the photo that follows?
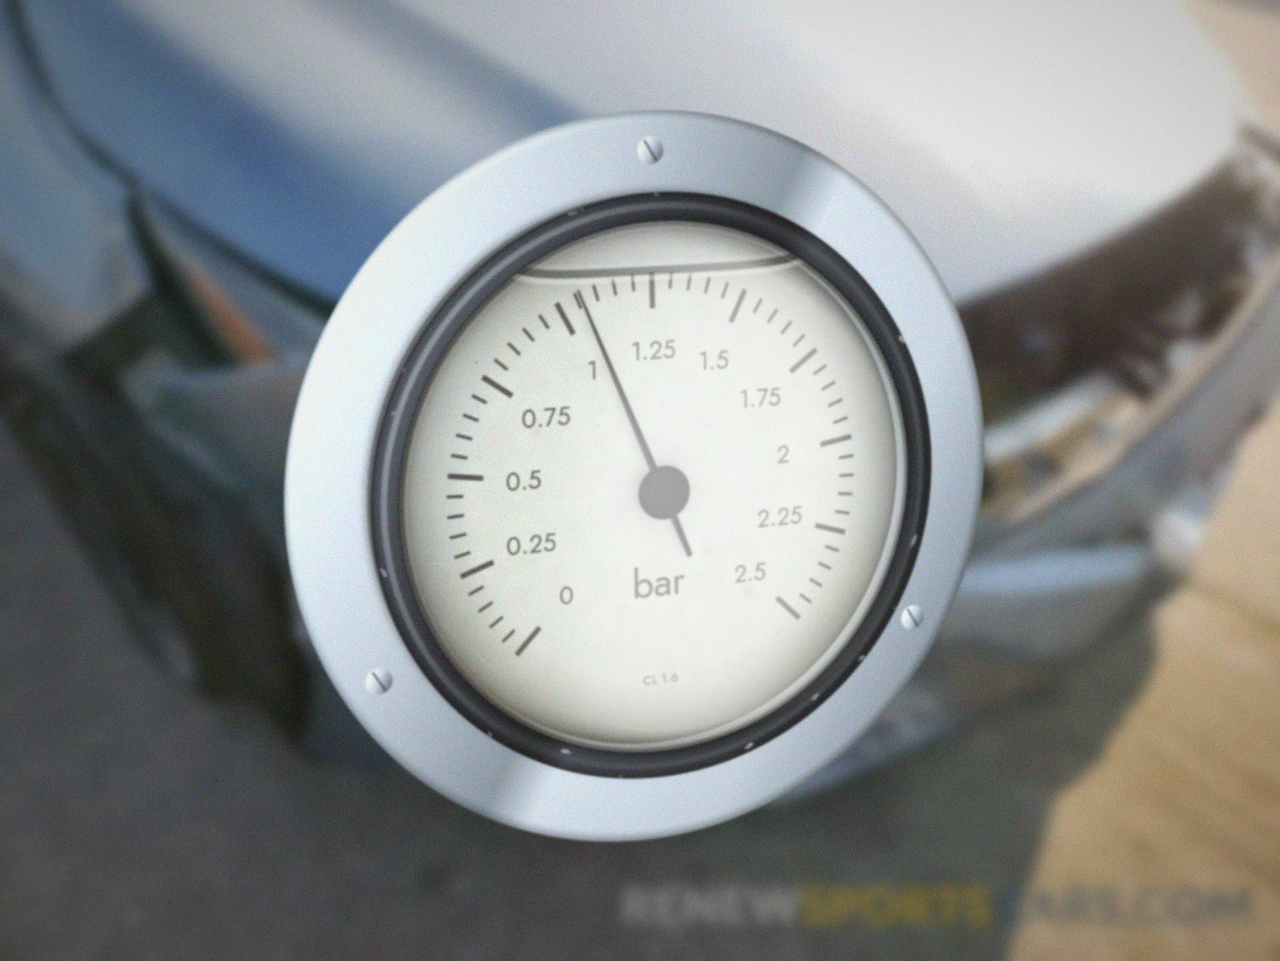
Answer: 1.05 bar
